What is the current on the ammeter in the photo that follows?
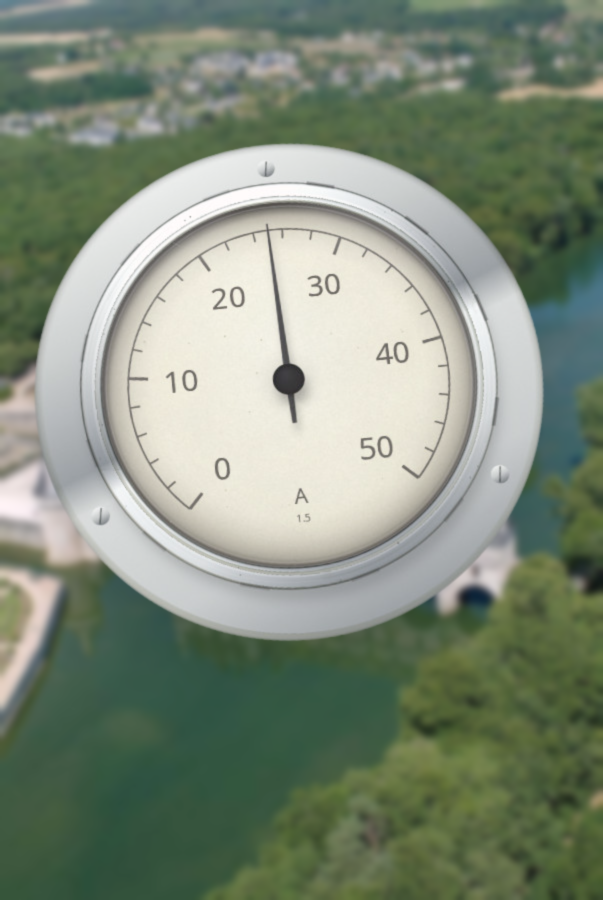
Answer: 25 A
